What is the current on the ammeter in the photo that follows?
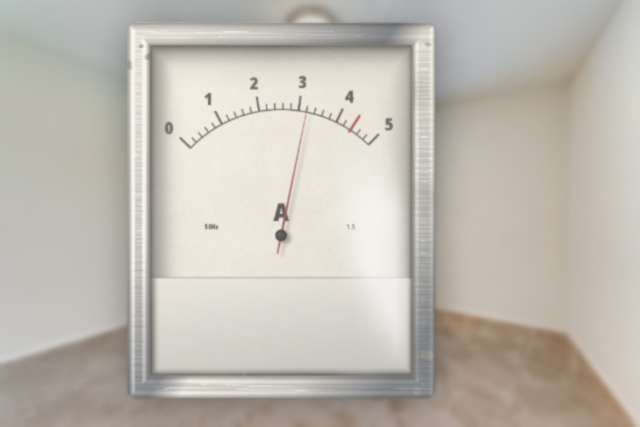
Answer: 3.2 A
